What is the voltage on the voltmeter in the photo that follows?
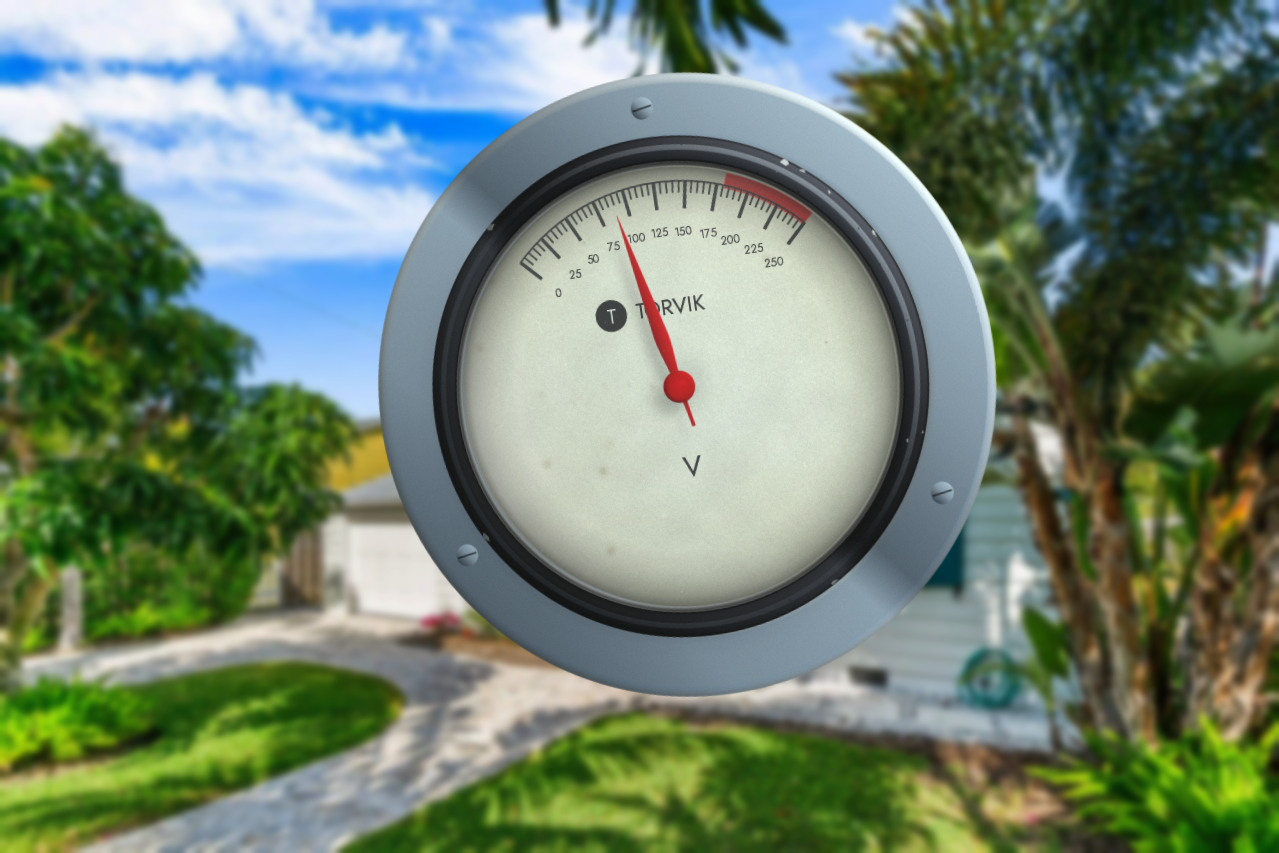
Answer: 90 V
